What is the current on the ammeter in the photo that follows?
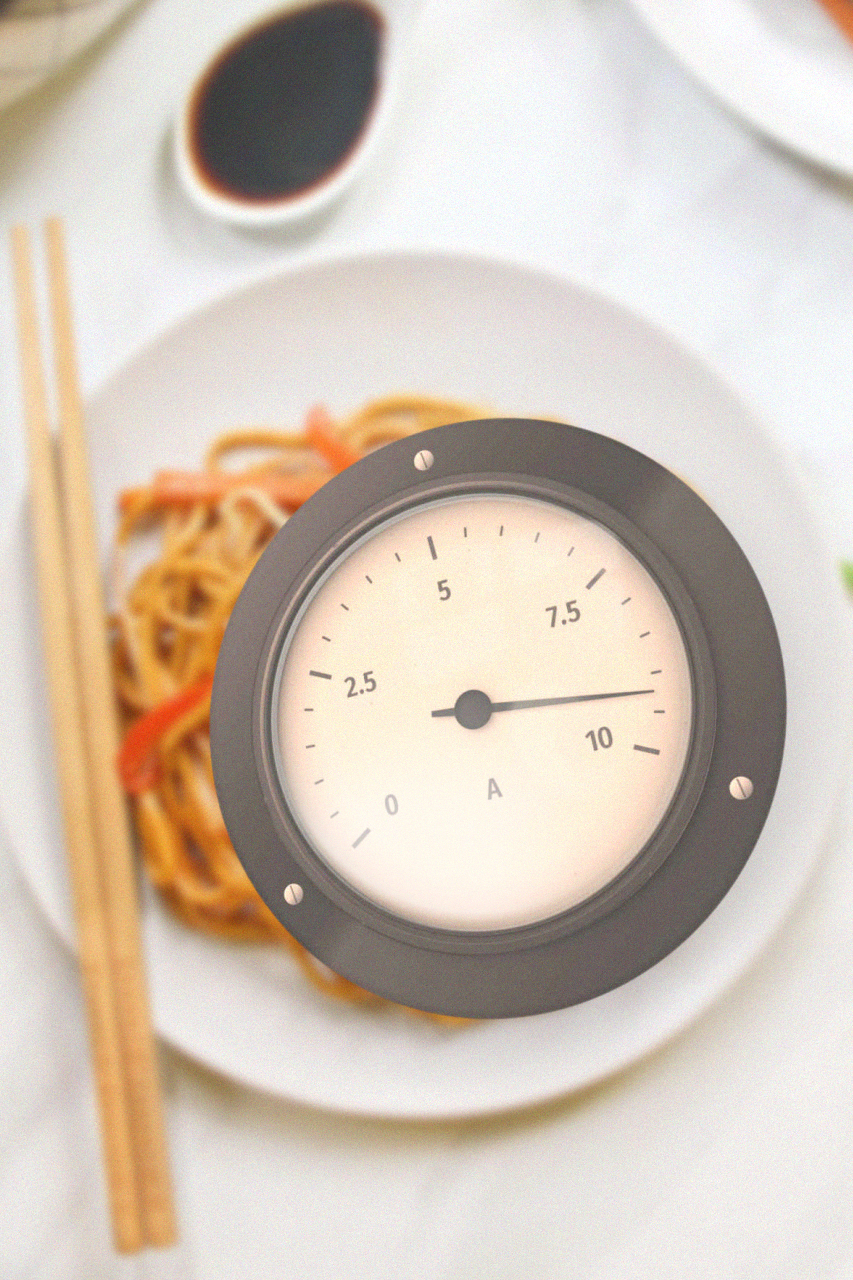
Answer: 9.25 A
